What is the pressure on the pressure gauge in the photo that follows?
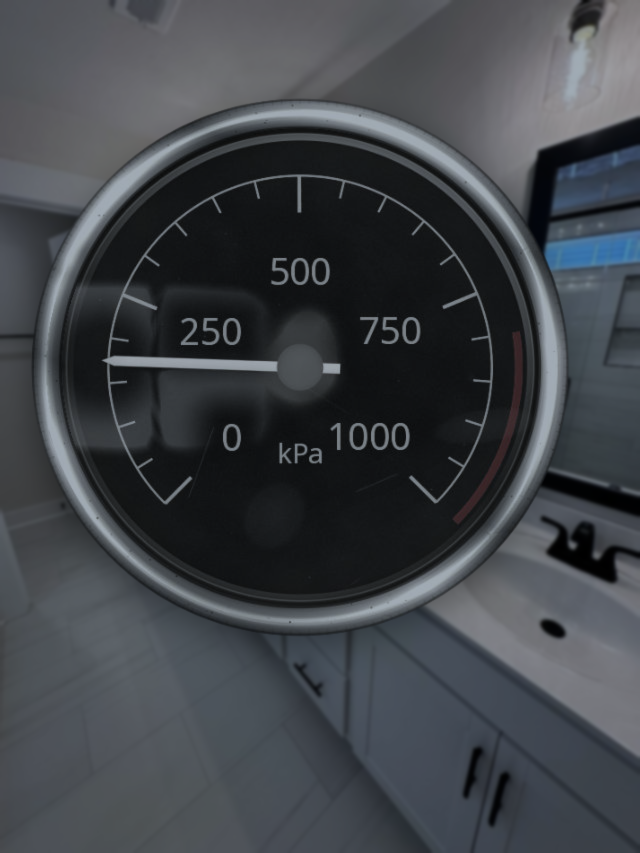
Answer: 175 kPa
